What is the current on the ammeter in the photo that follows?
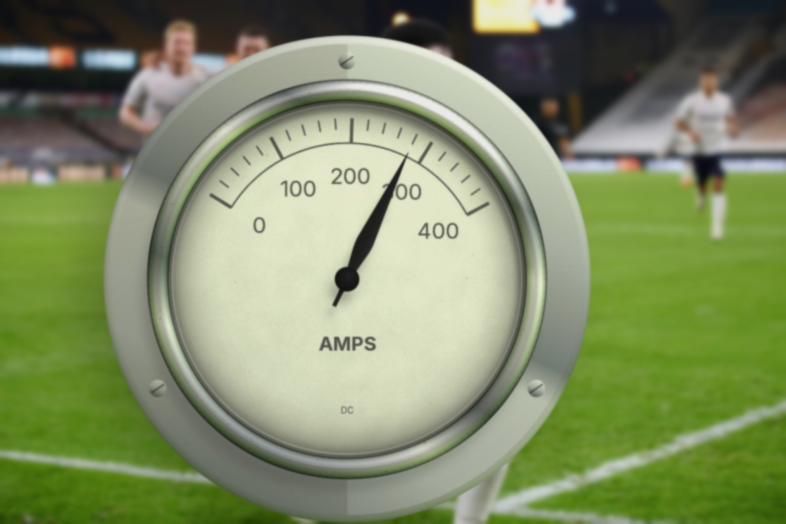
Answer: 280 A
